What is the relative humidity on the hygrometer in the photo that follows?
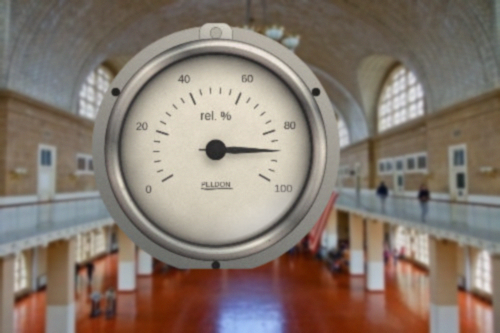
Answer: 88 %
